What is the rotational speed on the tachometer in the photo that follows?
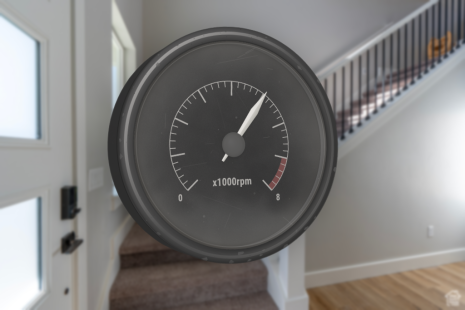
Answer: 5000 rpm
